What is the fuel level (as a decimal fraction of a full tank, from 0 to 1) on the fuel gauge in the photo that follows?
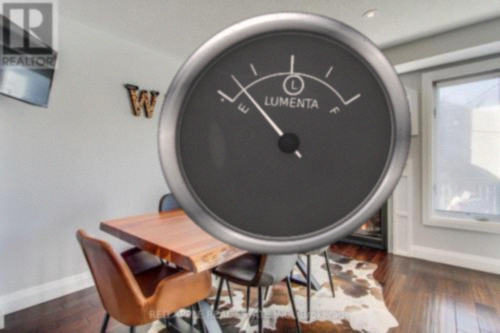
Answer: 0.125
